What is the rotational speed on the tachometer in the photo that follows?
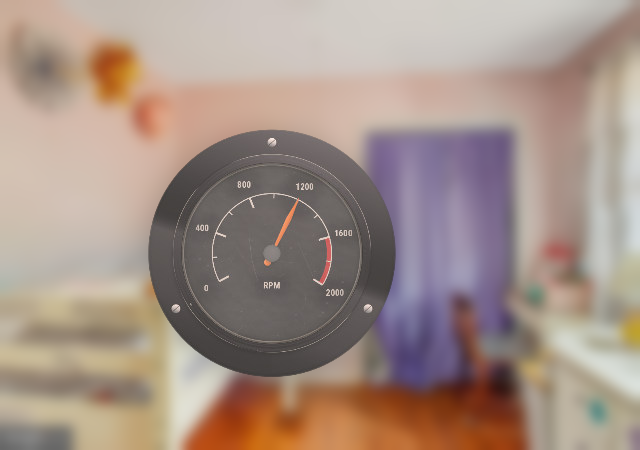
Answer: 1200 rpm
